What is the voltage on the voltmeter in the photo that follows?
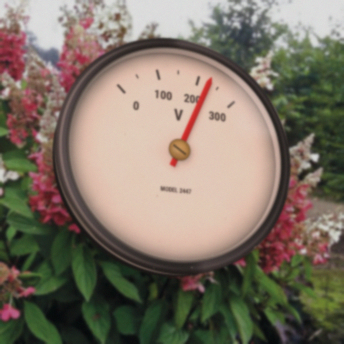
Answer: 225 V
